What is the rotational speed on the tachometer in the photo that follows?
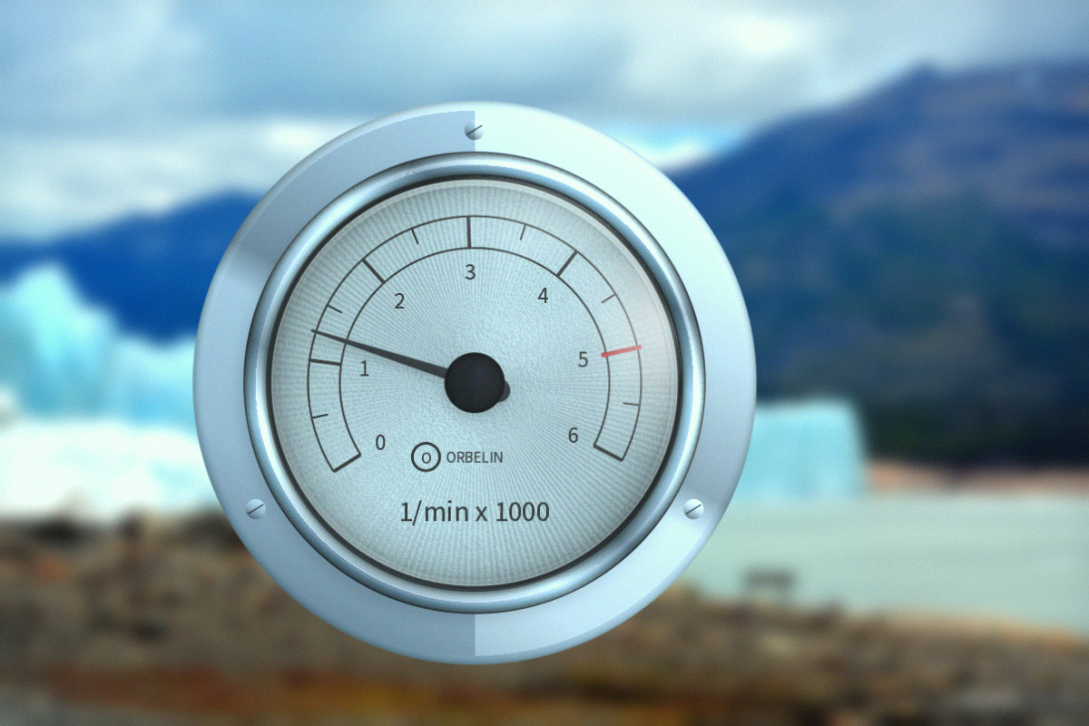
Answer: 1250 rpm
